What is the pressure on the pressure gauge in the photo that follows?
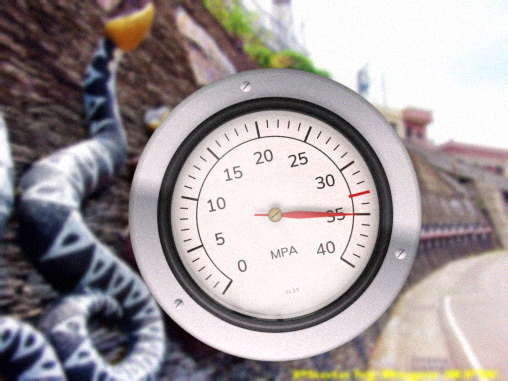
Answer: 35 MPa
